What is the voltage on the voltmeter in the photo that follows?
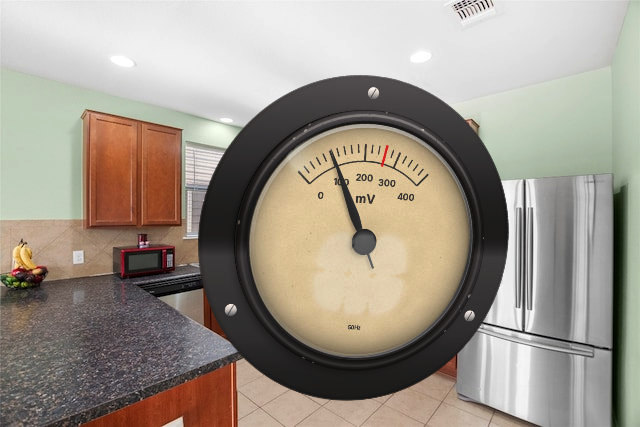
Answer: 100 mV
